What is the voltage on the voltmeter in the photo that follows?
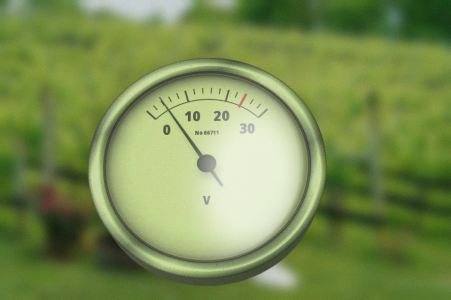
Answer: 4 V
